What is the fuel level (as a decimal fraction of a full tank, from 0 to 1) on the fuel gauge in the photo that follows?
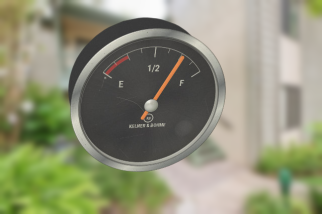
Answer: 0.75
